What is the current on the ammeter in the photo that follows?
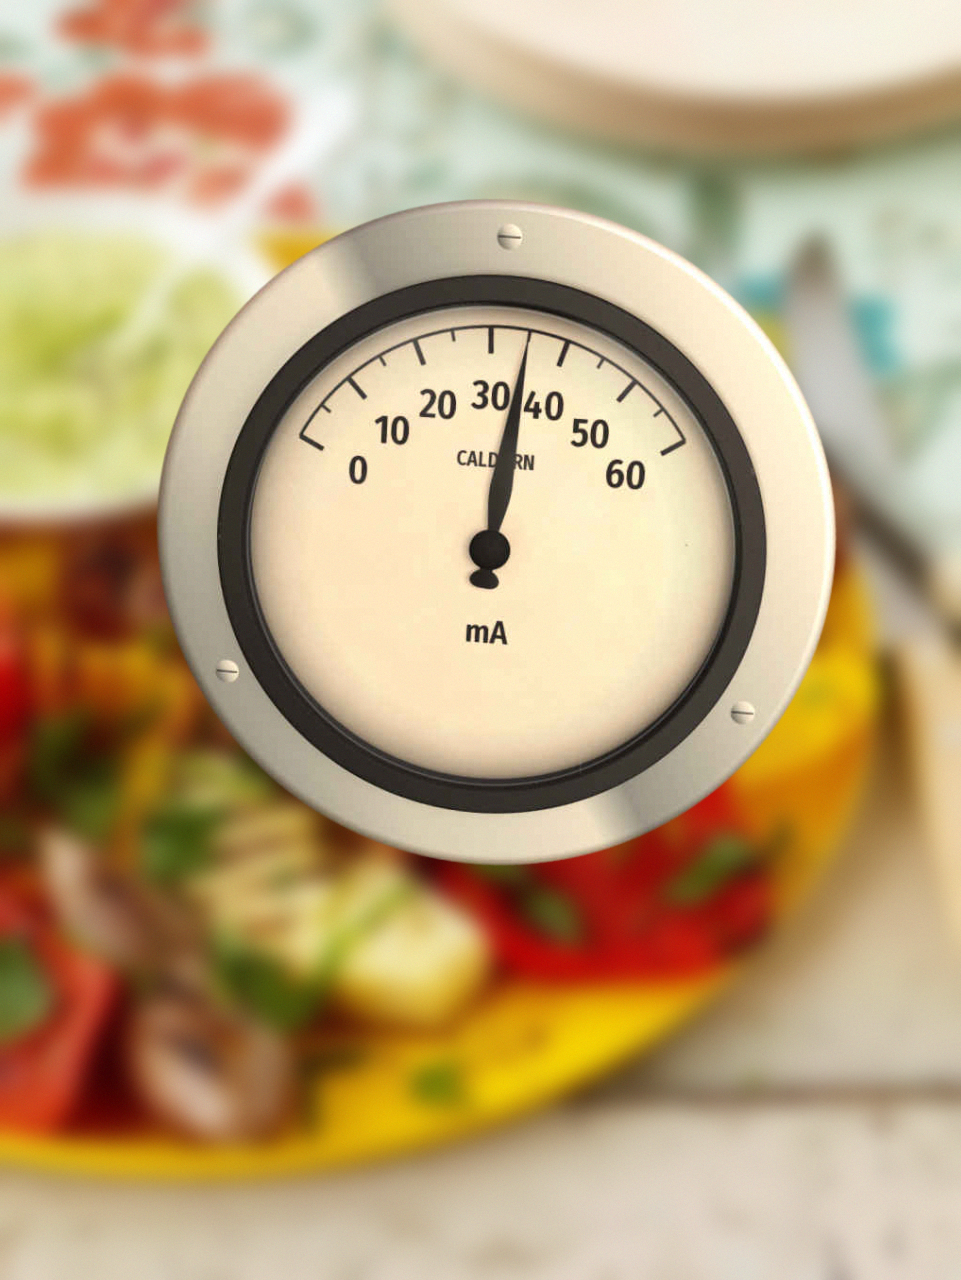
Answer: 35 mA
